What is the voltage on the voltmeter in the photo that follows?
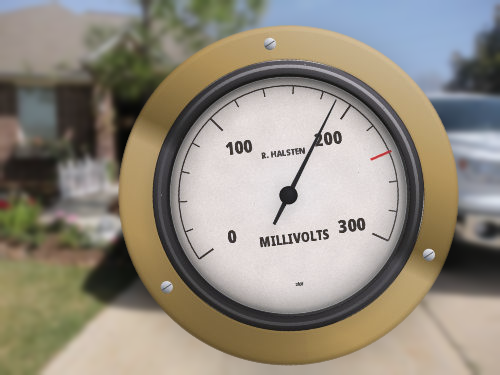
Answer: 190 mV
